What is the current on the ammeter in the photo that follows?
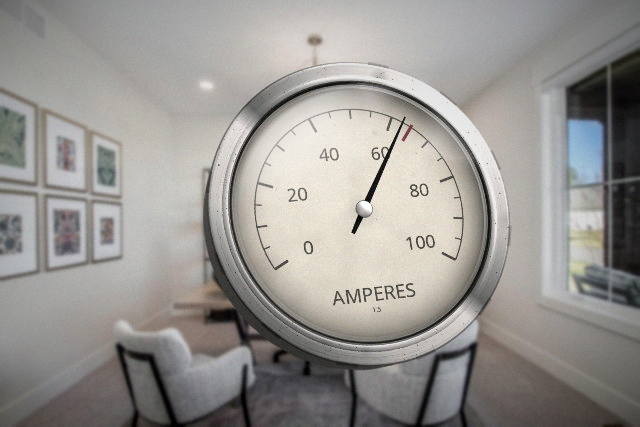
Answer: 62.5 A
